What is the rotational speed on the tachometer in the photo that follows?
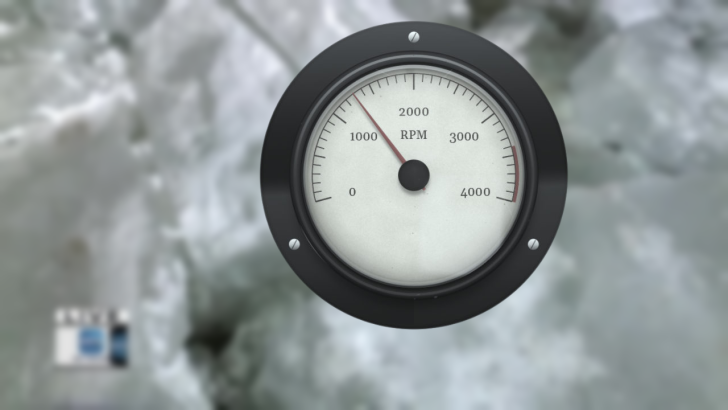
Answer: 1300 rpm
